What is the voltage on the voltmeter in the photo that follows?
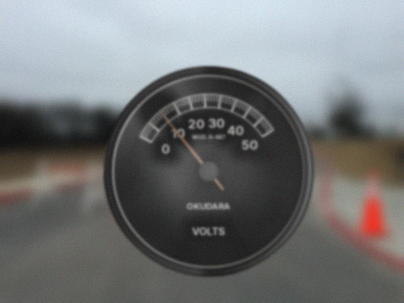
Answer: 10 V
